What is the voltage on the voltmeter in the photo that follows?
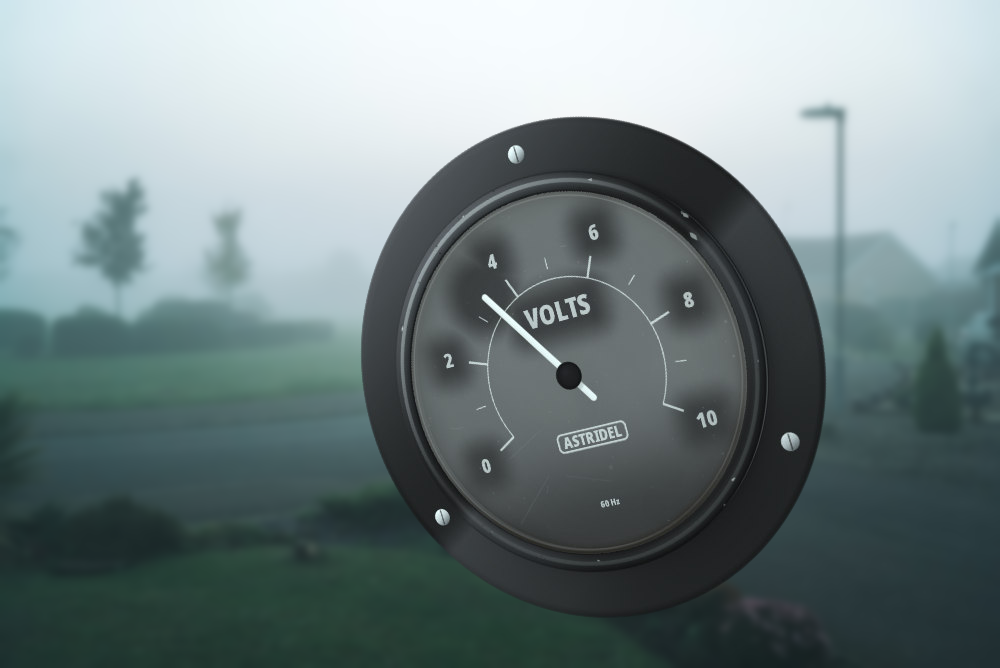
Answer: 3.5 V
